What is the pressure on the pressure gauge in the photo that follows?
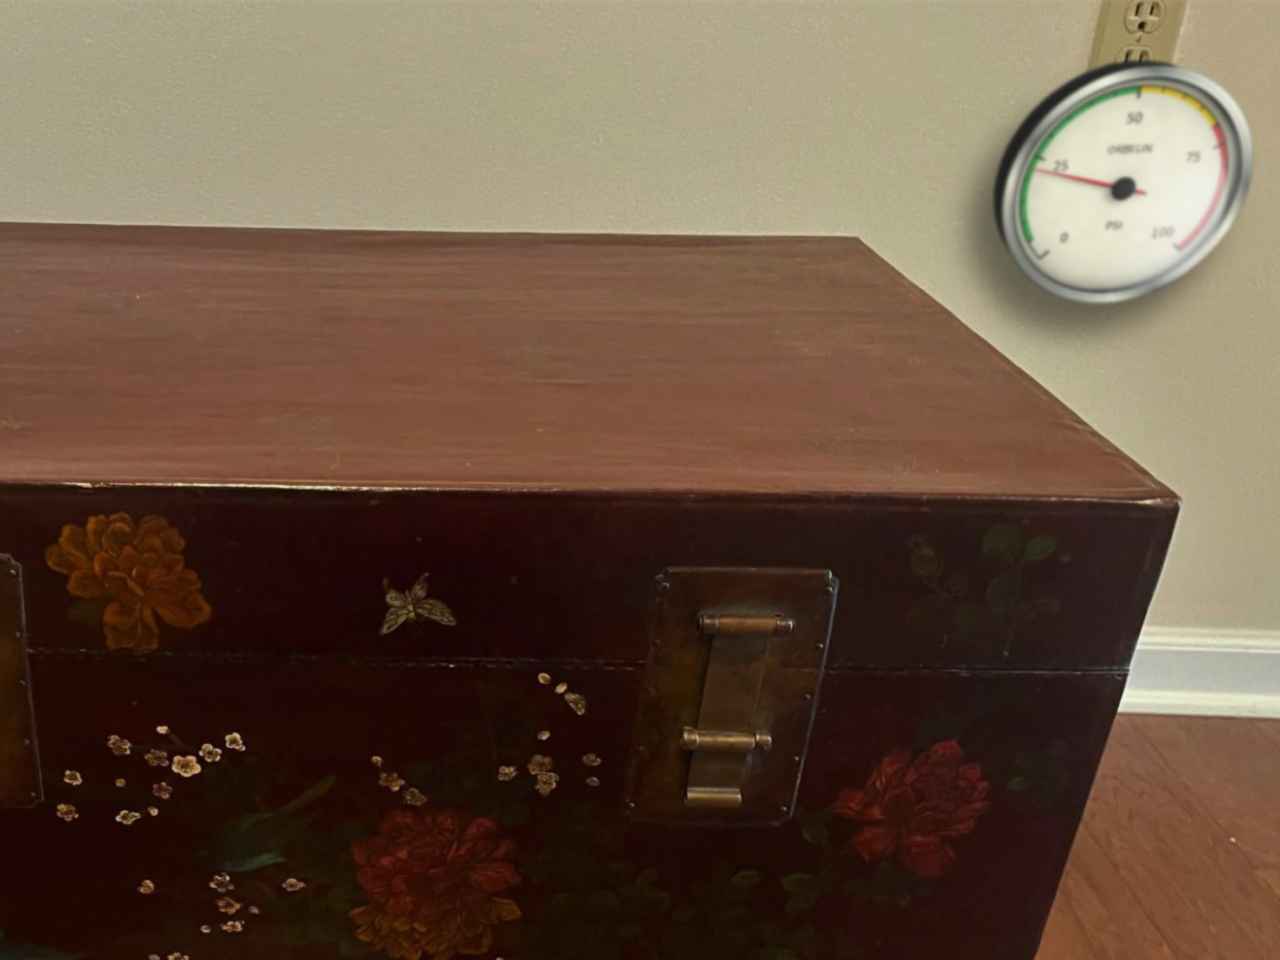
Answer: 22.5 psi
